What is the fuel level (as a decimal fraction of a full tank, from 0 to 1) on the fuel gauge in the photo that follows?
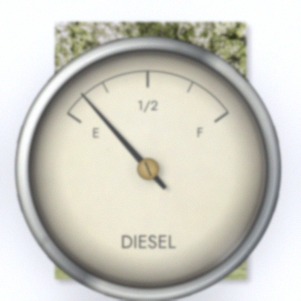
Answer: 0.125
